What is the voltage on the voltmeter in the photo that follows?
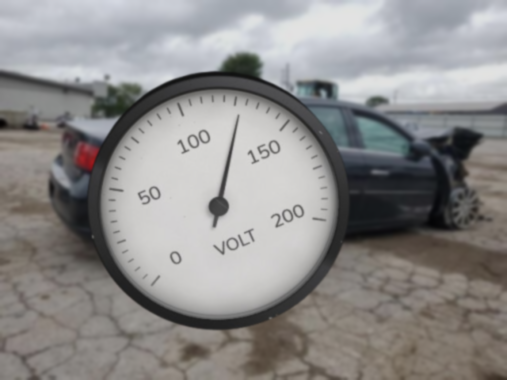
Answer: 127.5 V
